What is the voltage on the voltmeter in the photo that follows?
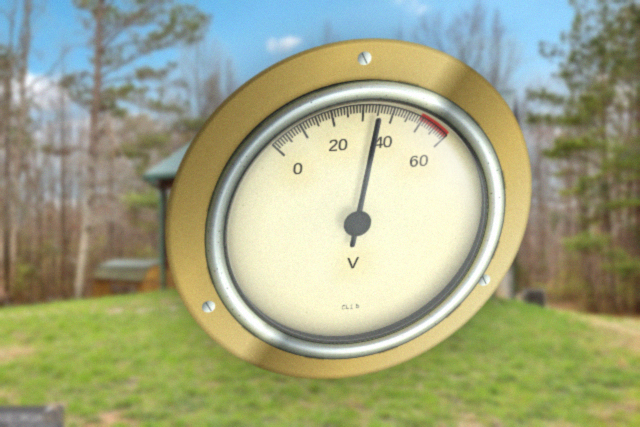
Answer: 35 V
